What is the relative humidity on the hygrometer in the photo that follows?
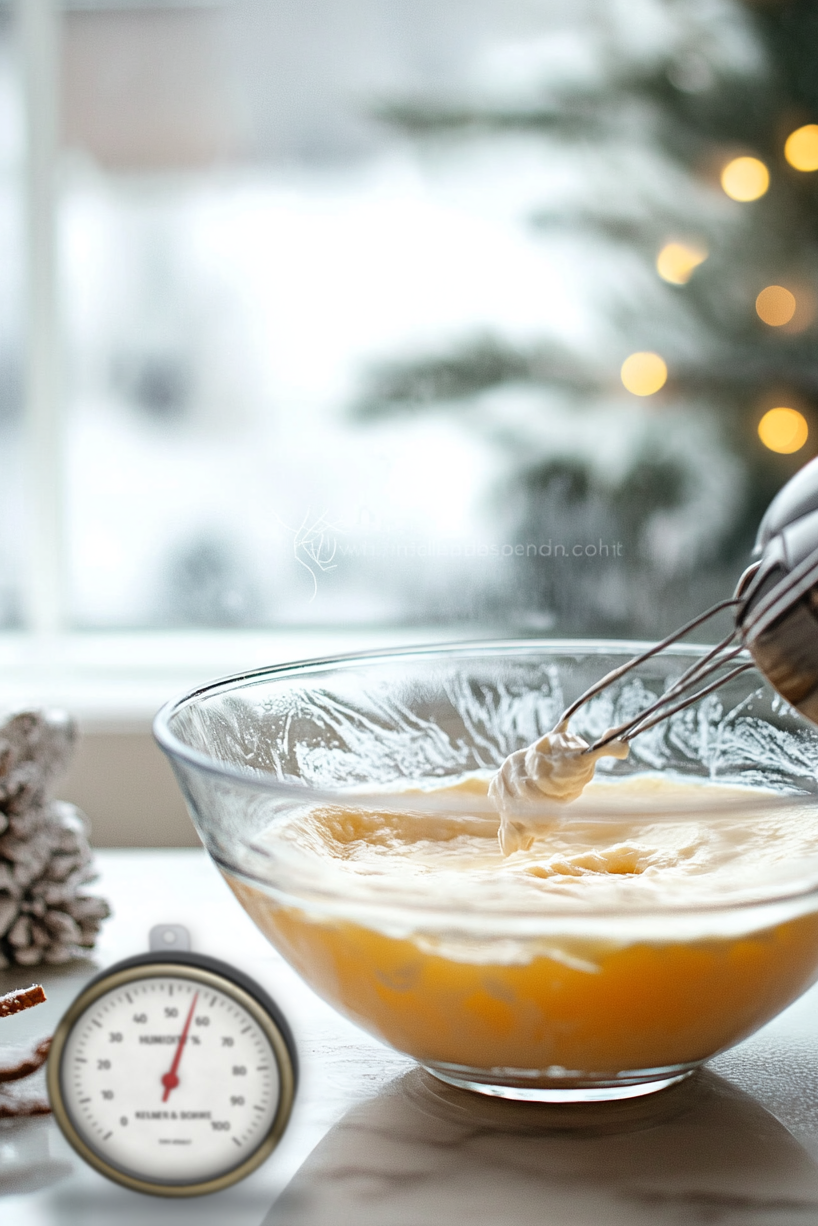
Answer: 56 %
